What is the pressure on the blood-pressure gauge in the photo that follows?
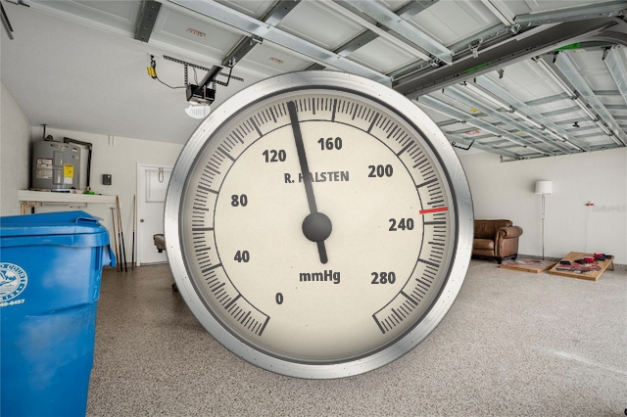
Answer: 140 mmHg
